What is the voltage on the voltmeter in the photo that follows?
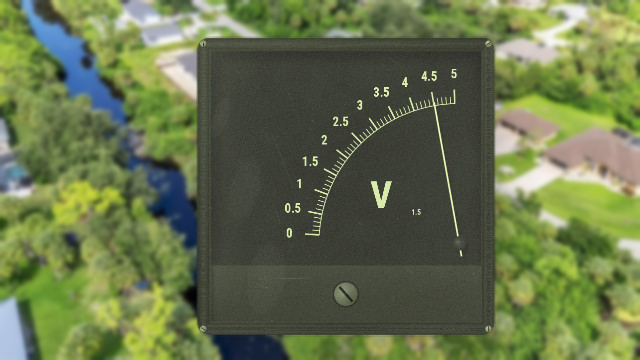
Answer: 4.5 V
